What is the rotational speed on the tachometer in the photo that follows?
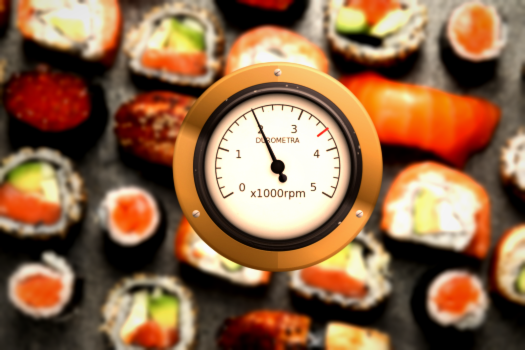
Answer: 2000 rpm
